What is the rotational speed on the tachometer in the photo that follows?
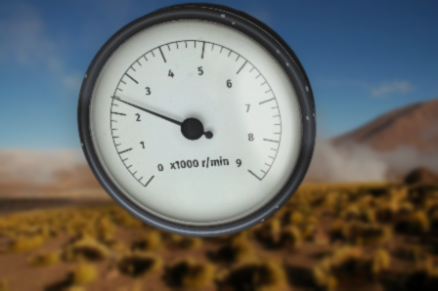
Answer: 2400 rpm
